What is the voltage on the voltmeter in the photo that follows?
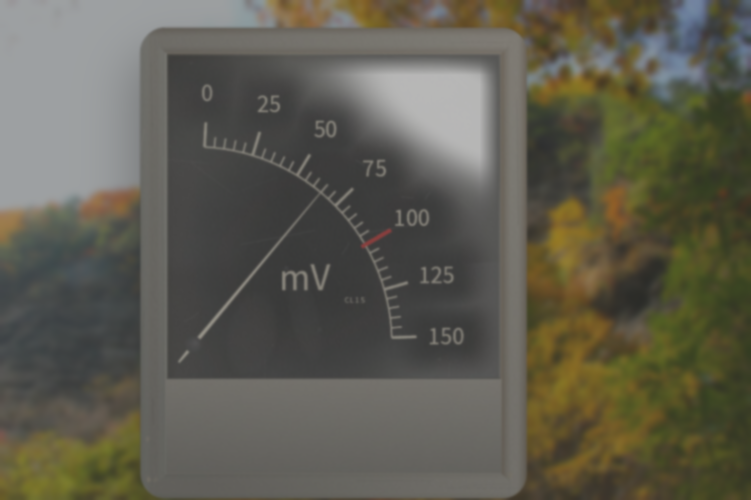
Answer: 65 mV
